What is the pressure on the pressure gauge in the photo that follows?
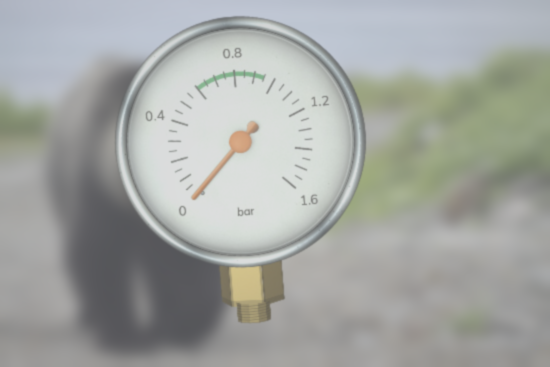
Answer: 0 bar
